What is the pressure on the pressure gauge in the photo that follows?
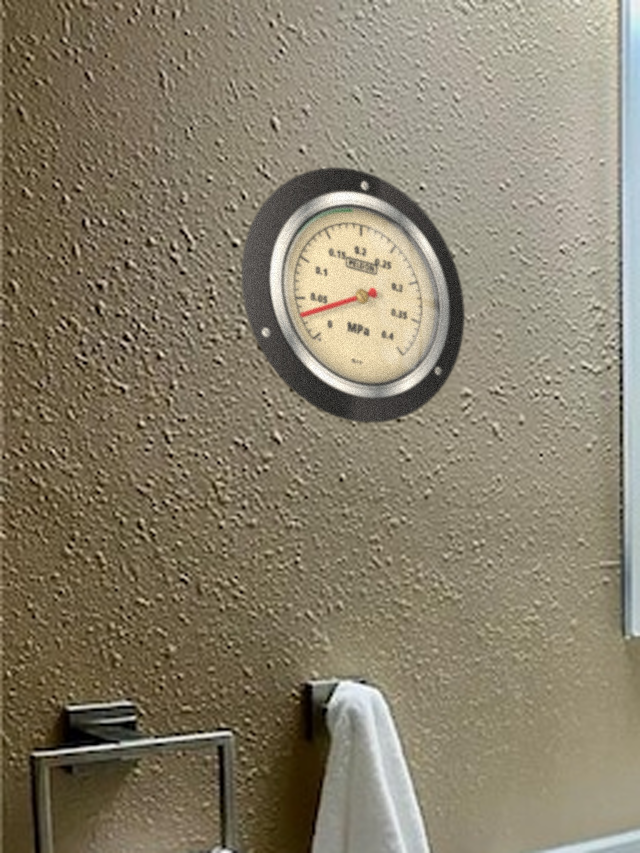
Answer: 0.03 MPa
